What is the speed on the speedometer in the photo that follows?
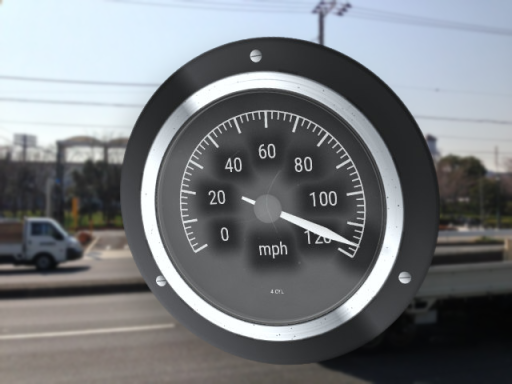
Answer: 116 mph
